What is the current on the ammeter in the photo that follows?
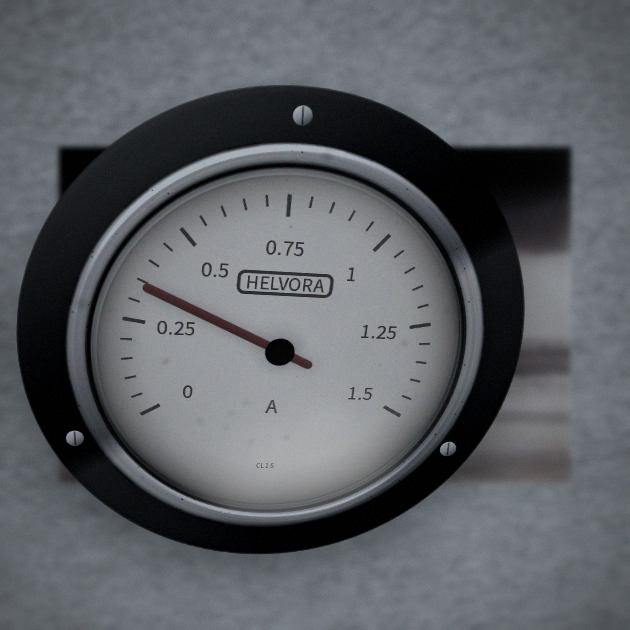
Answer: 0.35 A
